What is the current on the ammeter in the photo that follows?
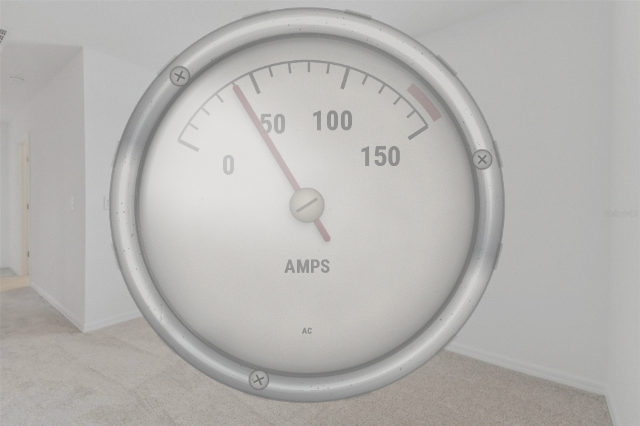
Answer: 40 A
